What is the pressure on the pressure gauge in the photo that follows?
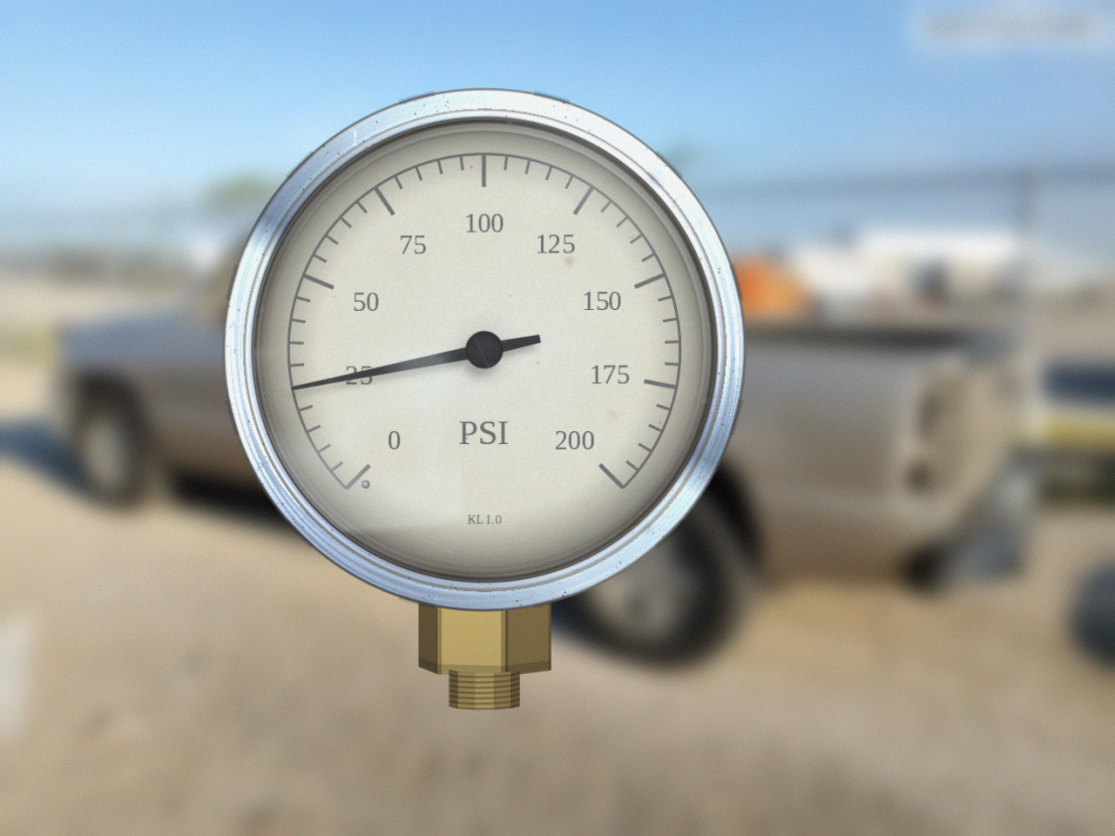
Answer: 25 psi
